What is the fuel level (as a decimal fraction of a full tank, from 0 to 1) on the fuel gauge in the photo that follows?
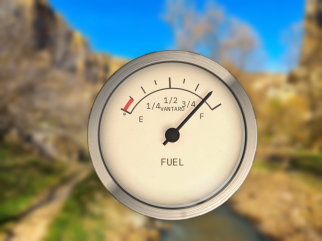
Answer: 0.875
